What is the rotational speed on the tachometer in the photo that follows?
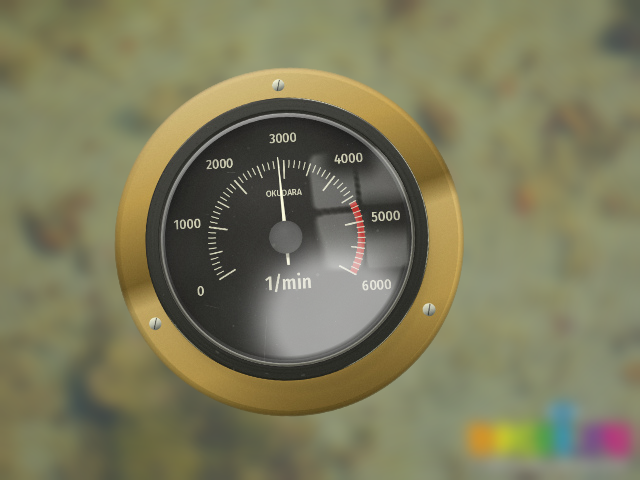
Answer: 2900 rpm
